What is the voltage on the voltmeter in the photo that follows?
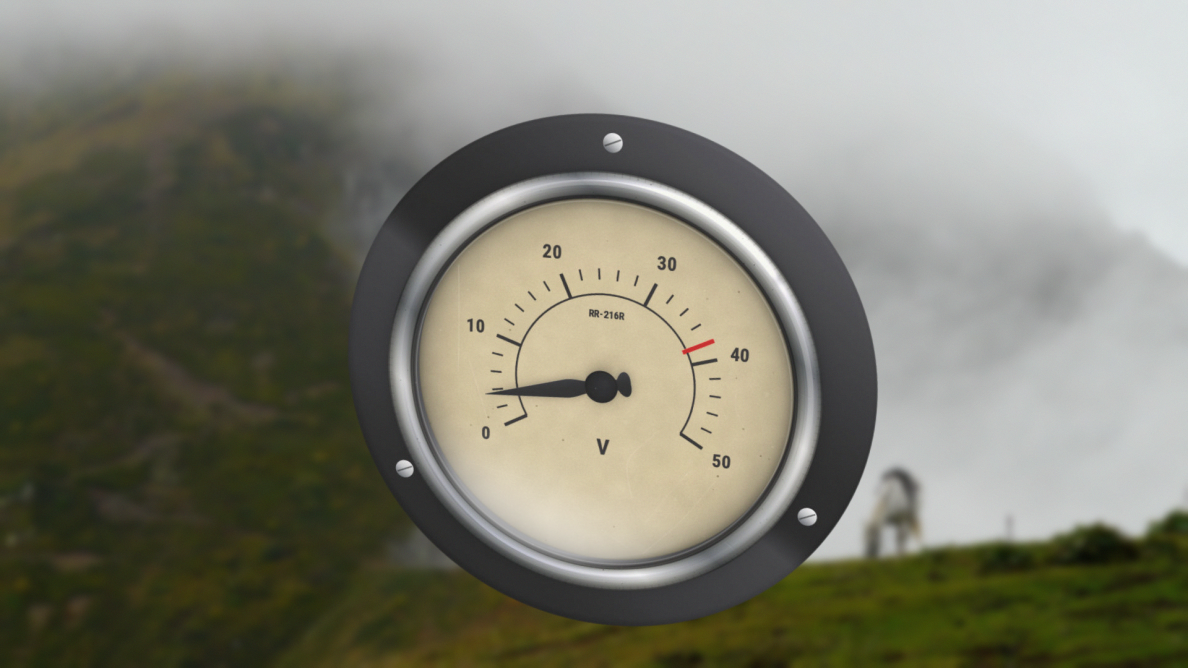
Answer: 4 V
